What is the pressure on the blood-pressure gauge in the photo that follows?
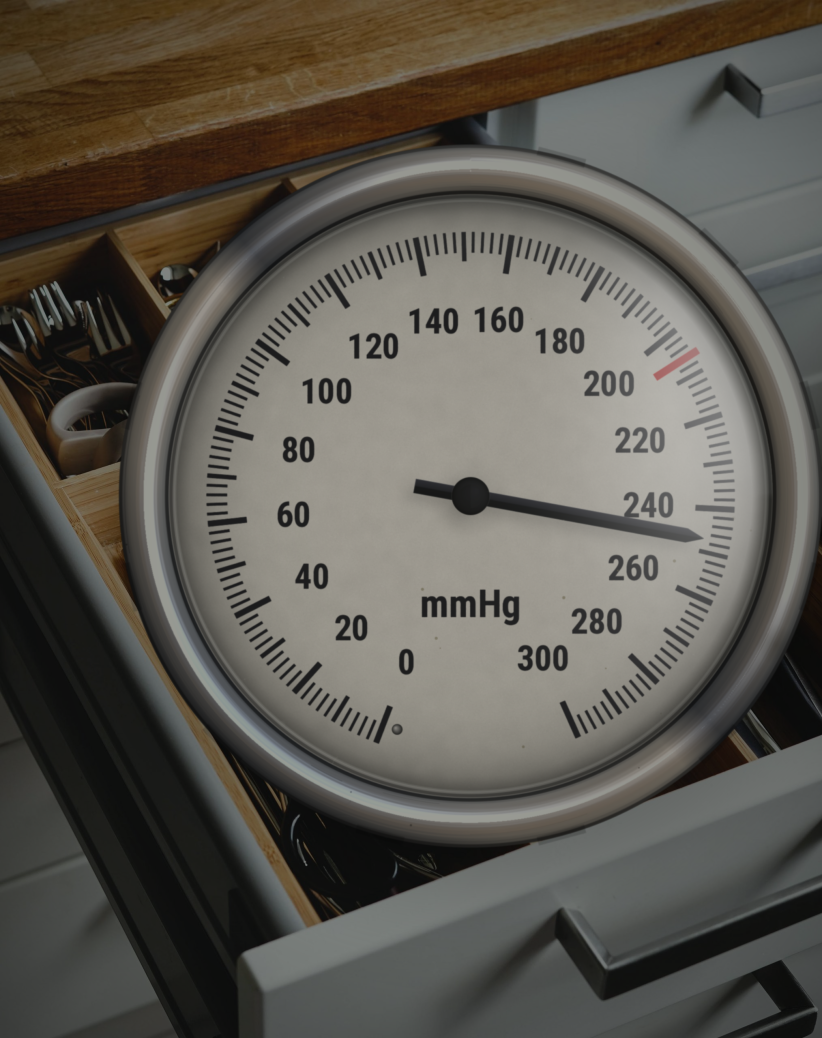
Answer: 247 mmHg
